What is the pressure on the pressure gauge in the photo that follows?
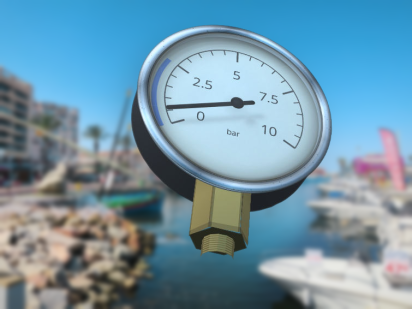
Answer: 0.5 bar
